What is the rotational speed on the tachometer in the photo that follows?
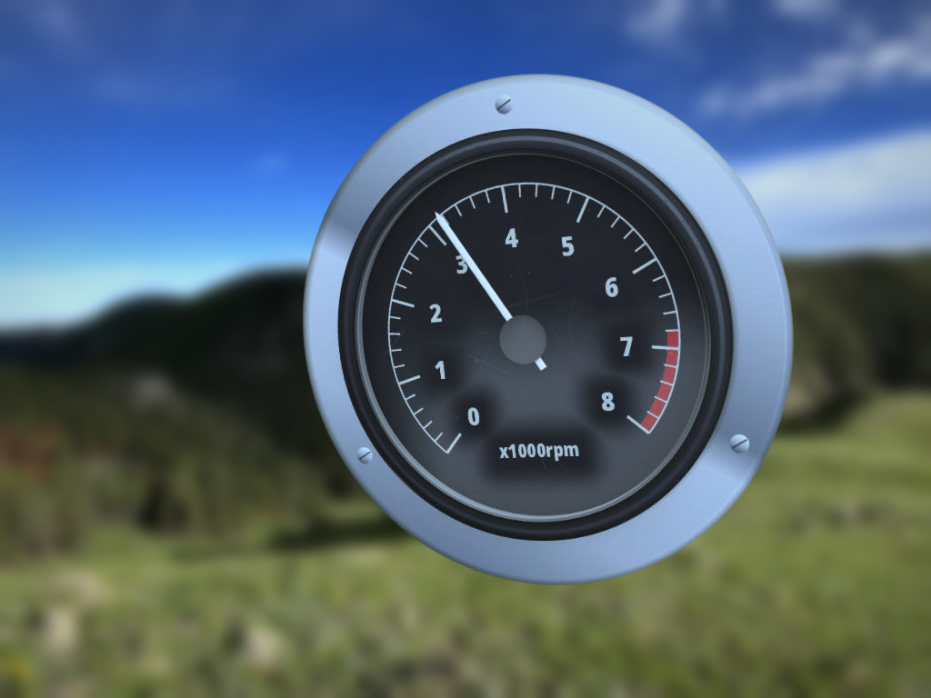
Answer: 3200 rpm
